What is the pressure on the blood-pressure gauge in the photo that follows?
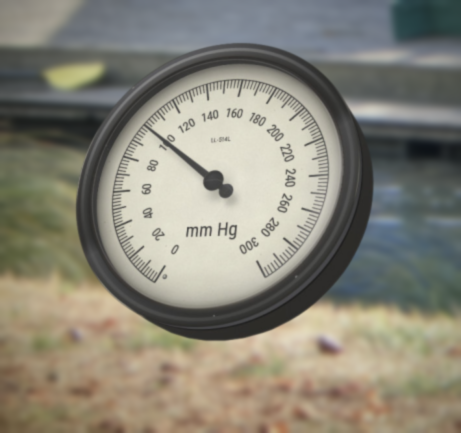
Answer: 100 mmHg
